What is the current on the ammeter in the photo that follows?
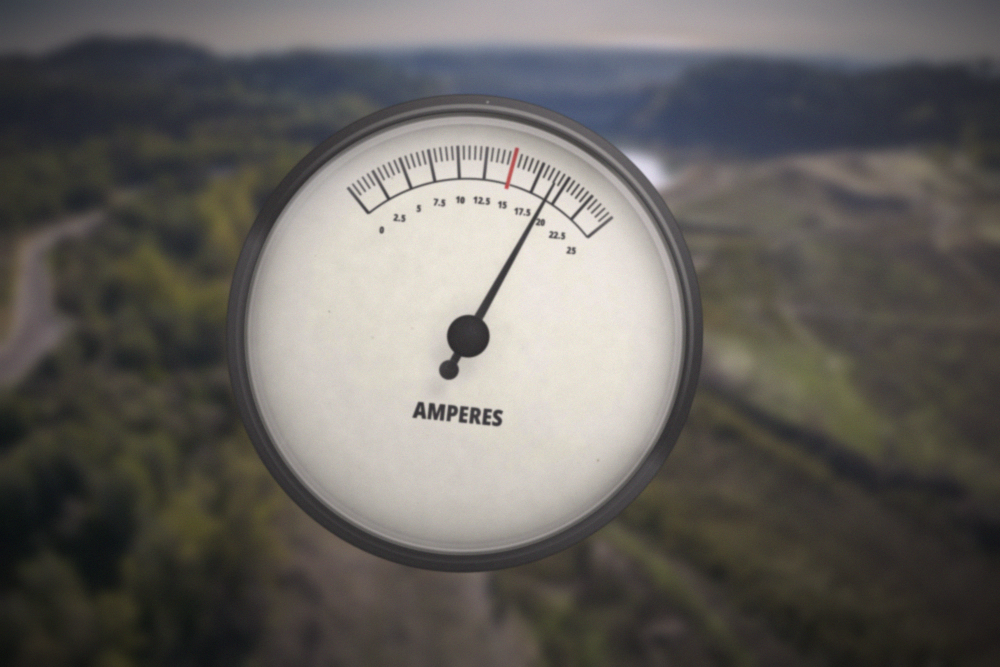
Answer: 19 A
